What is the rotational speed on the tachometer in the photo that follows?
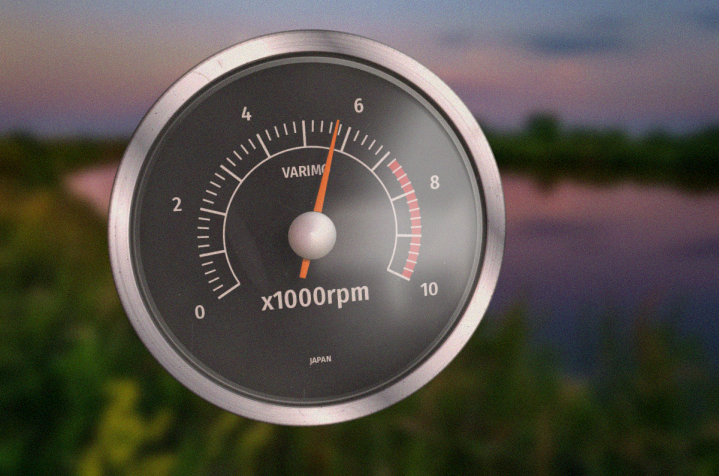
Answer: 5700 rpm
